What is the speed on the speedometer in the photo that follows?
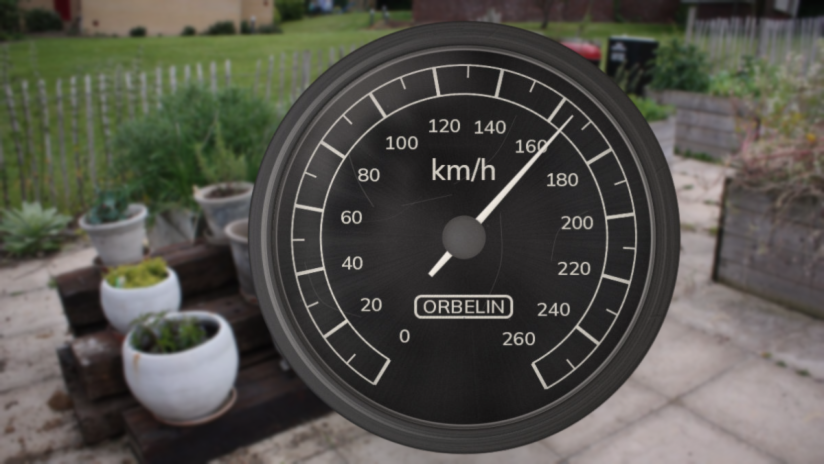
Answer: 165 km/h
